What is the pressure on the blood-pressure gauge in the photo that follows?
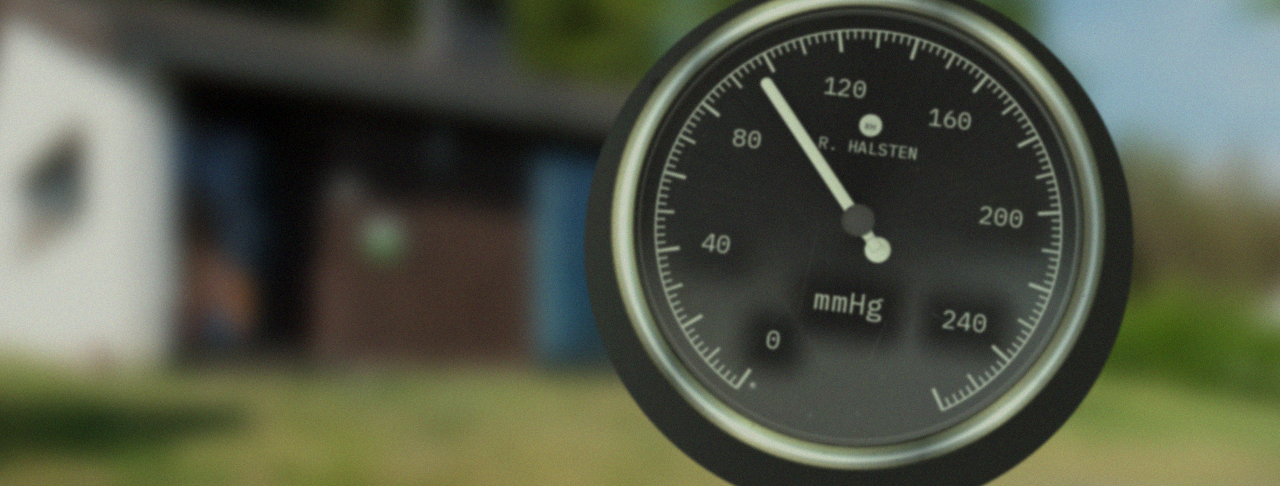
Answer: 96 mmHg
